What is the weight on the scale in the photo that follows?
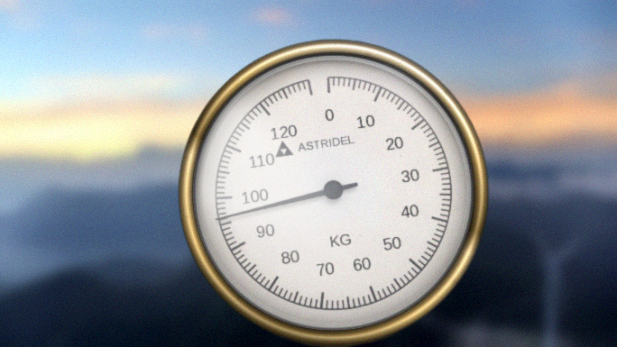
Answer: 96 kg
